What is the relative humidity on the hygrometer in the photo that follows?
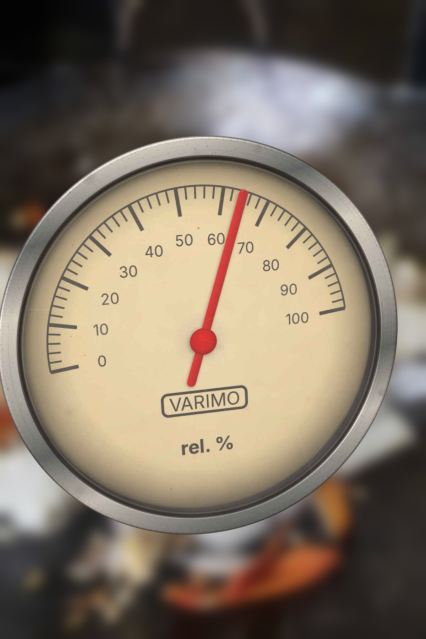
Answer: 64 %
